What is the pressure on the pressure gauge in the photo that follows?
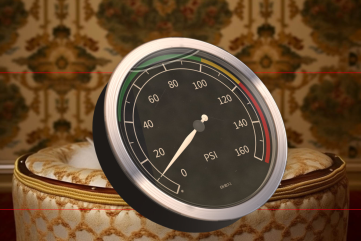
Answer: 10 psi
